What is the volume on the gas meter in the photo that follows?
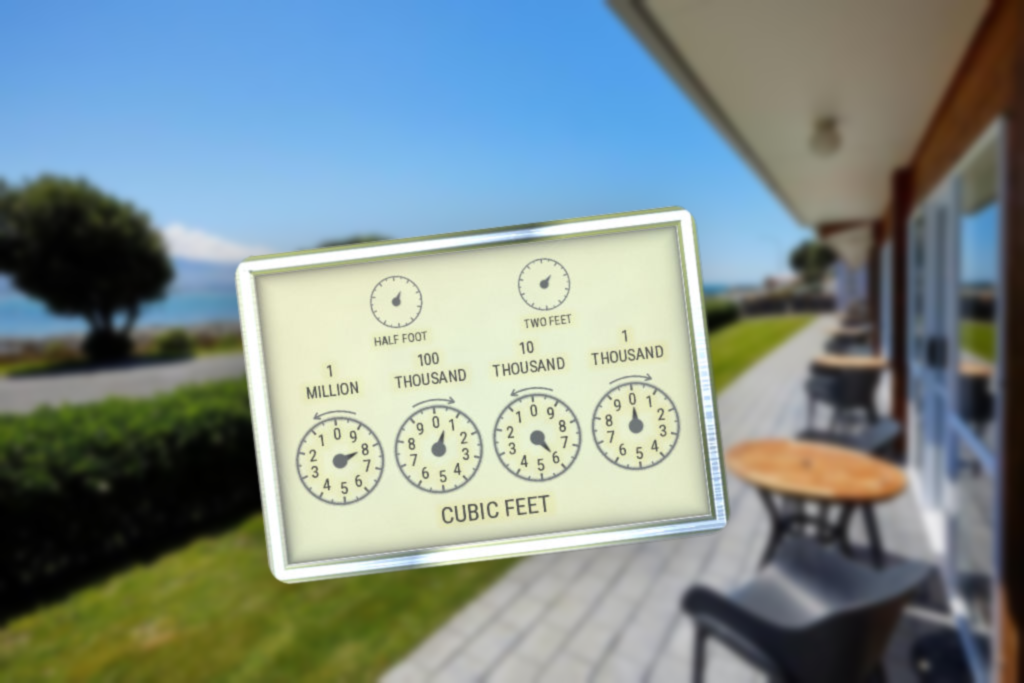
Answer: 806000 ft³
